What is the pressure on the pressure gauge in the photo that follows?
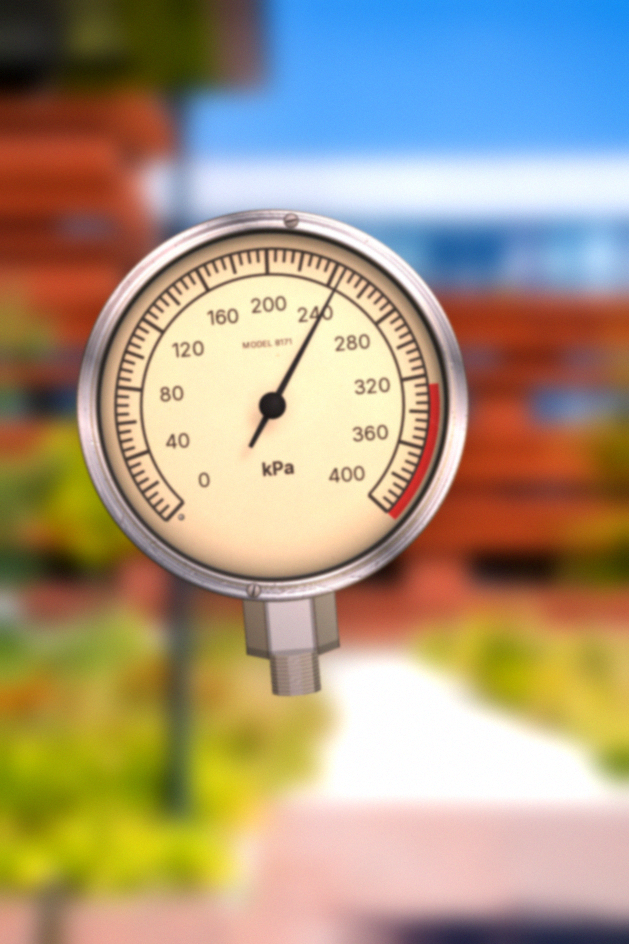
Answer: 245 kPa
